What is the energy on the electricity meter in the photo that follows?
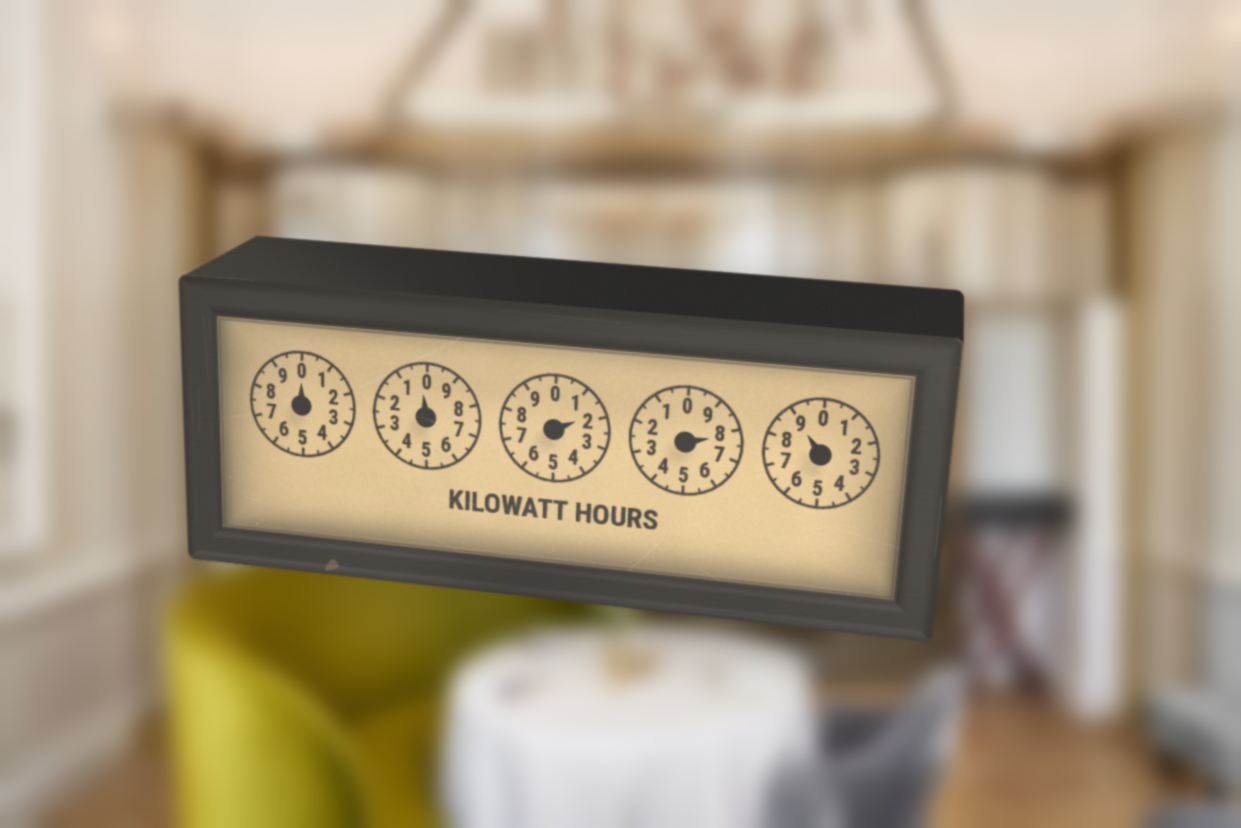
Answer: 179 kWh
